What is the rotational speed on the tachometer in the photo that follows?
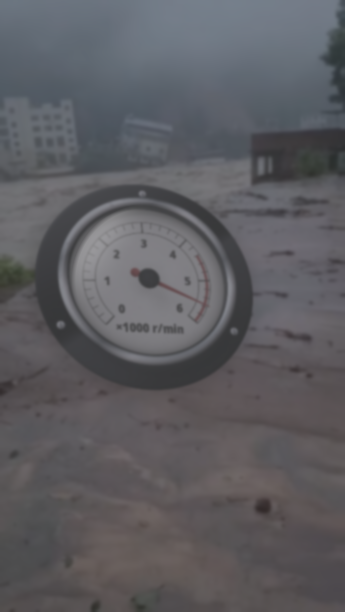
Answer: 5600 rpm
